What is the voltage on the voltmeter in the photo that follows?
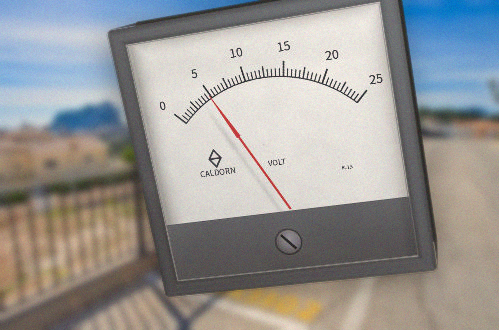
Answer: 5 V
